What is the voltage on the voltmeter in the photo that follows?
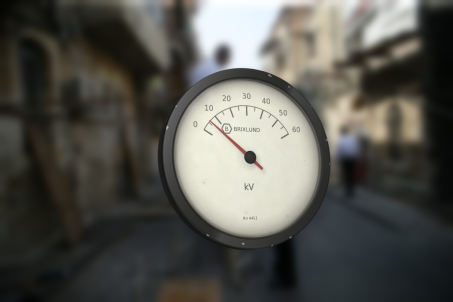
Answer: 5 kV
